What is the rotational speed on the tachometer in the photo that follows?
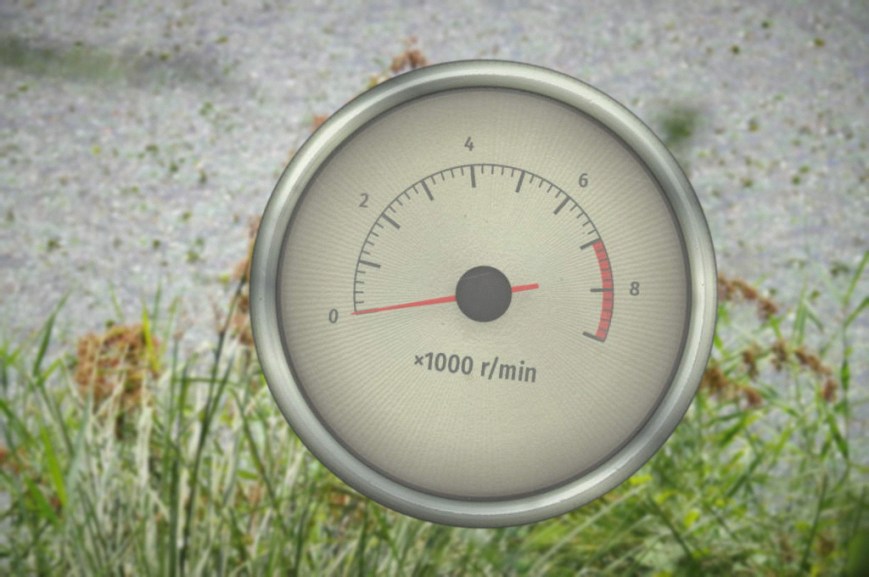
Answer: 0 rpm
